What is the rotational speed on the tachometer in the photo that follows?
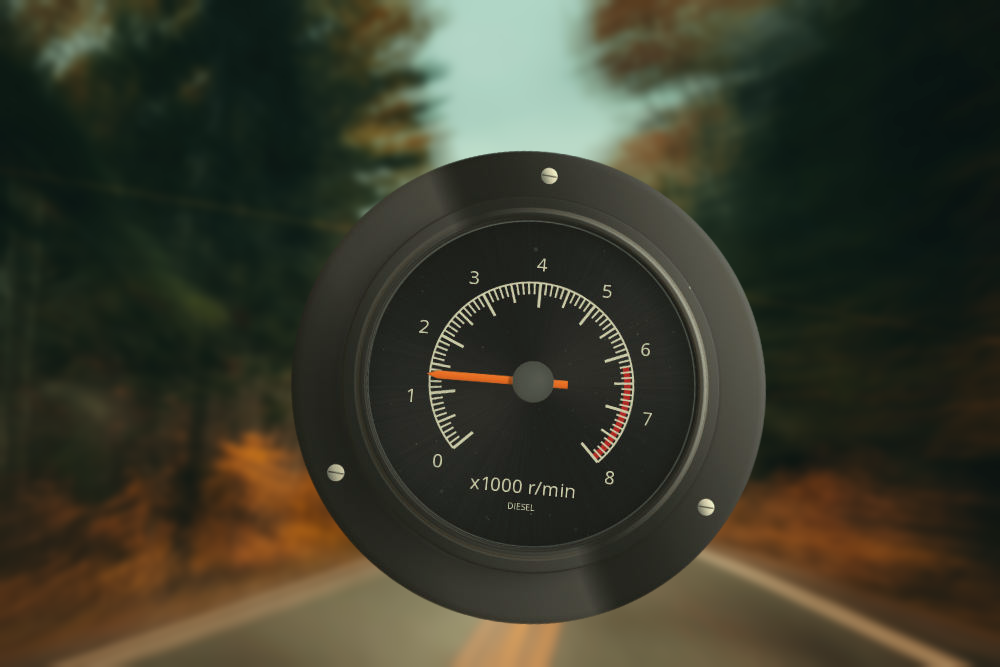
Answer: 1300 rpm
